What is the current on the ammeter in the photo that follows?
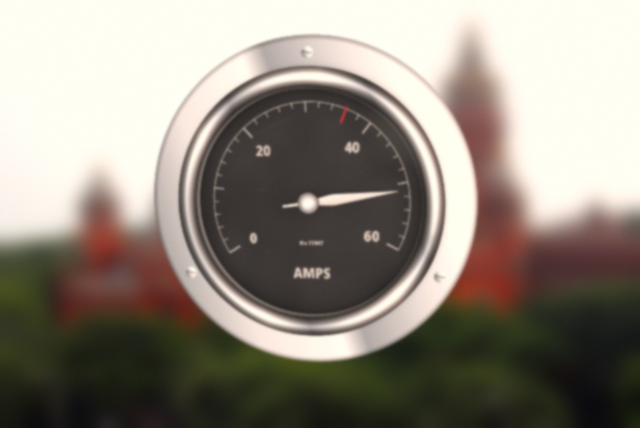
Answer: 51 A
